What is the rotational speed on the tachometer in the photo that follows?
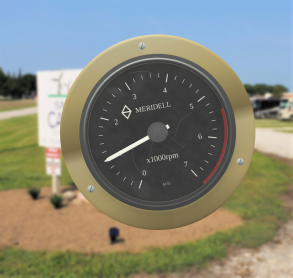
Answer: 1000 rpm
